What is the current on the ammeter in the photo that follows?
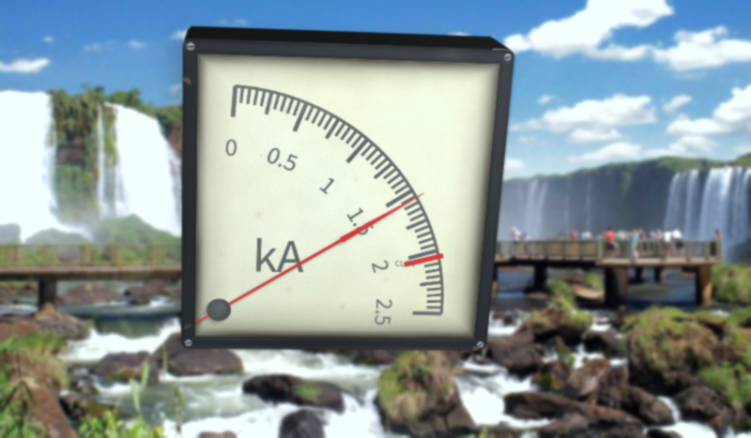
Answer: 1.55 kA
